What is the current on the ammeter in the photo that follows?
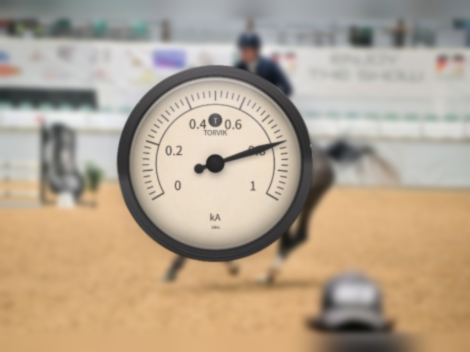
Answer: 0.8 kA
